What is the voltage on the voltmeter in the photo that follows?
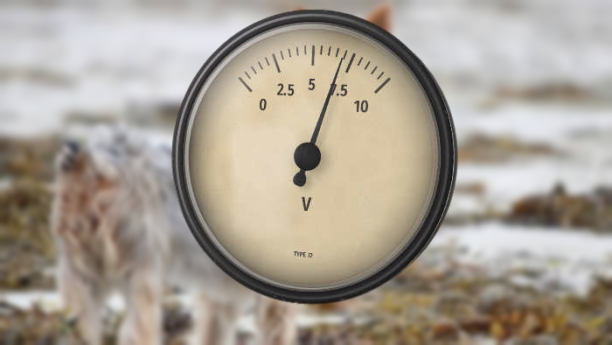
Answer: 7 V
